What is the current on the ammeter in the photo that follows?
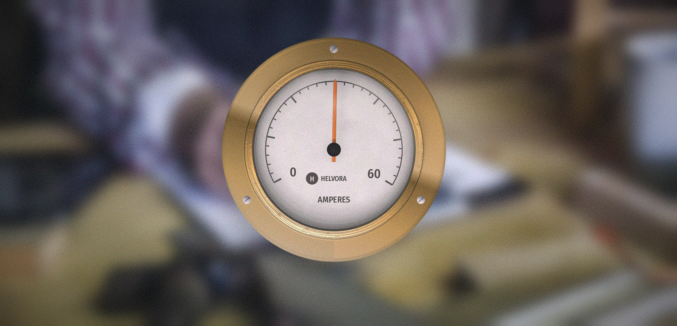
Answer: 30 A
